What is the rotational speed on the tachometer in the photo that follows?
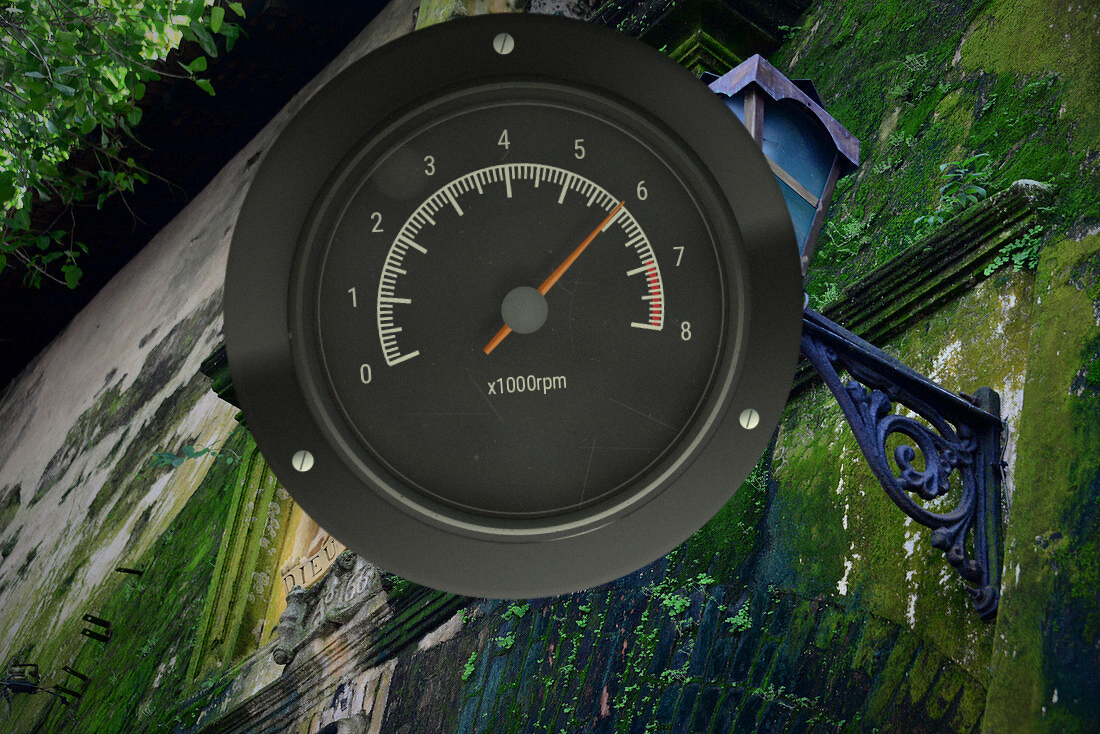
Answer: 5900 rpm
